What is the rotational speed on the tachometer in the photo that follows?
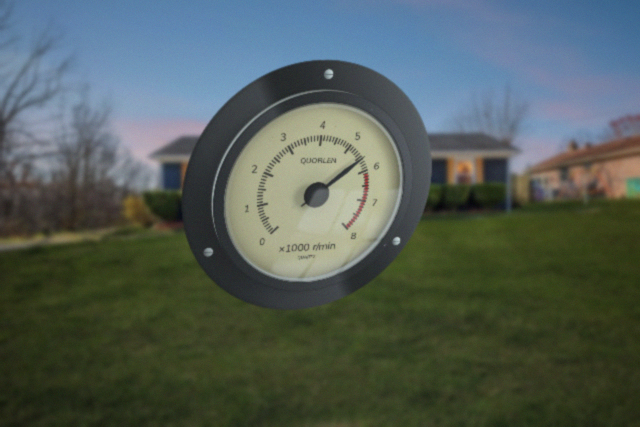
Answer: 5500 rpm
